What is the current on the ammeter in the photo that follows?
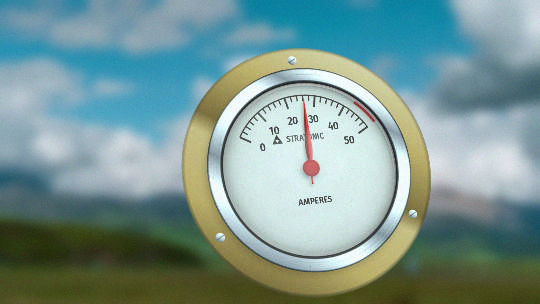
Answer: 26 A
